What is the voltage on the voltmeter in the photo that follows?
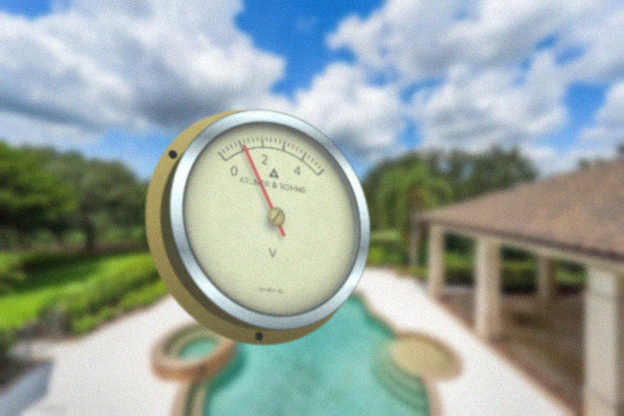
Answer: 1 V
